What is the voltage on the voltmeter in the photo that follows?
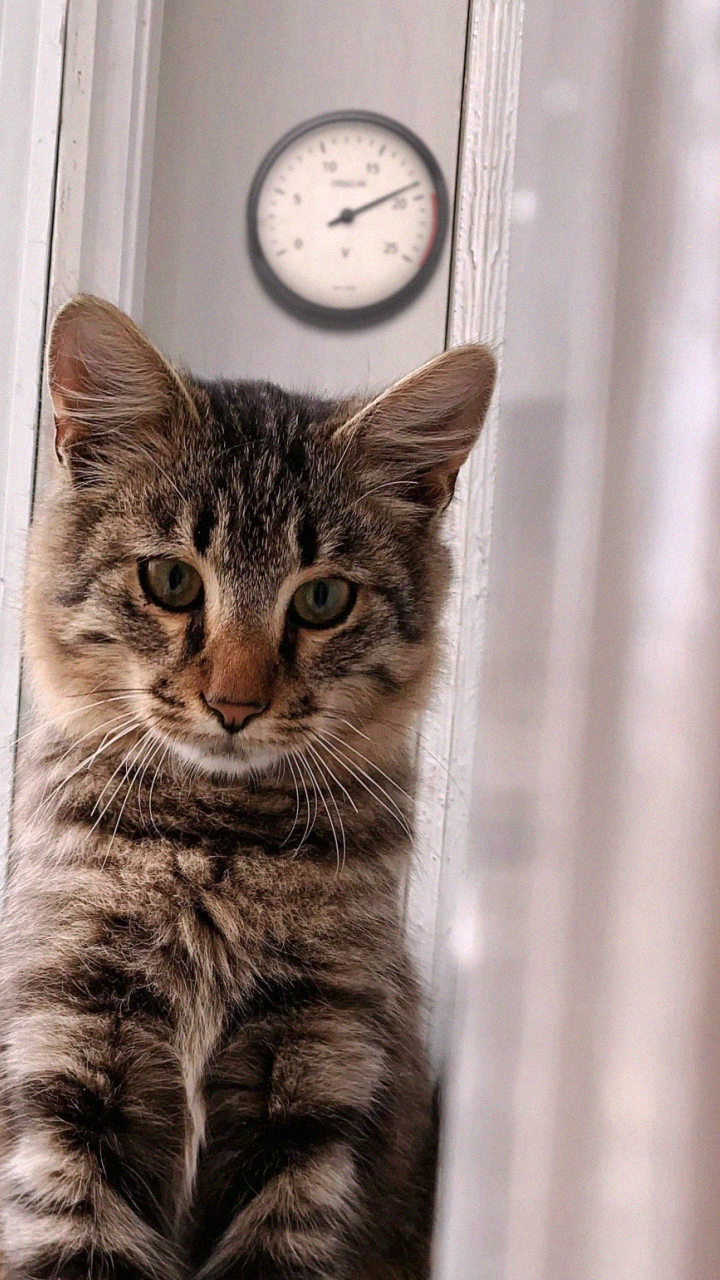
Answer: 19 V
